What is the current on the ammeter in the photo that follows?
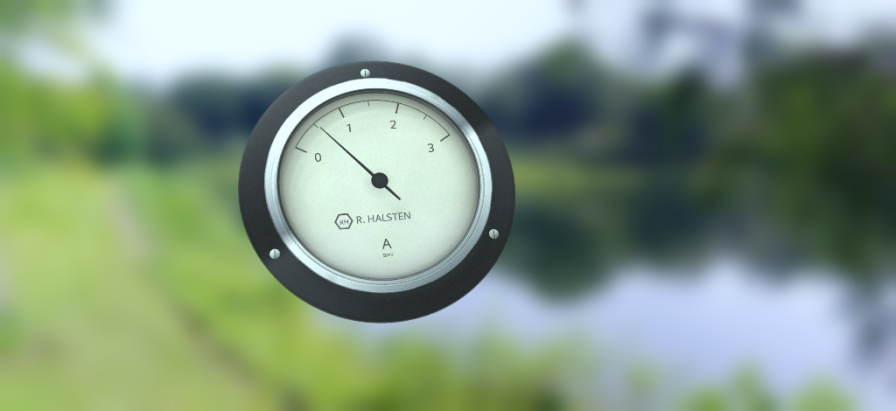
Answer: 0.5 A
